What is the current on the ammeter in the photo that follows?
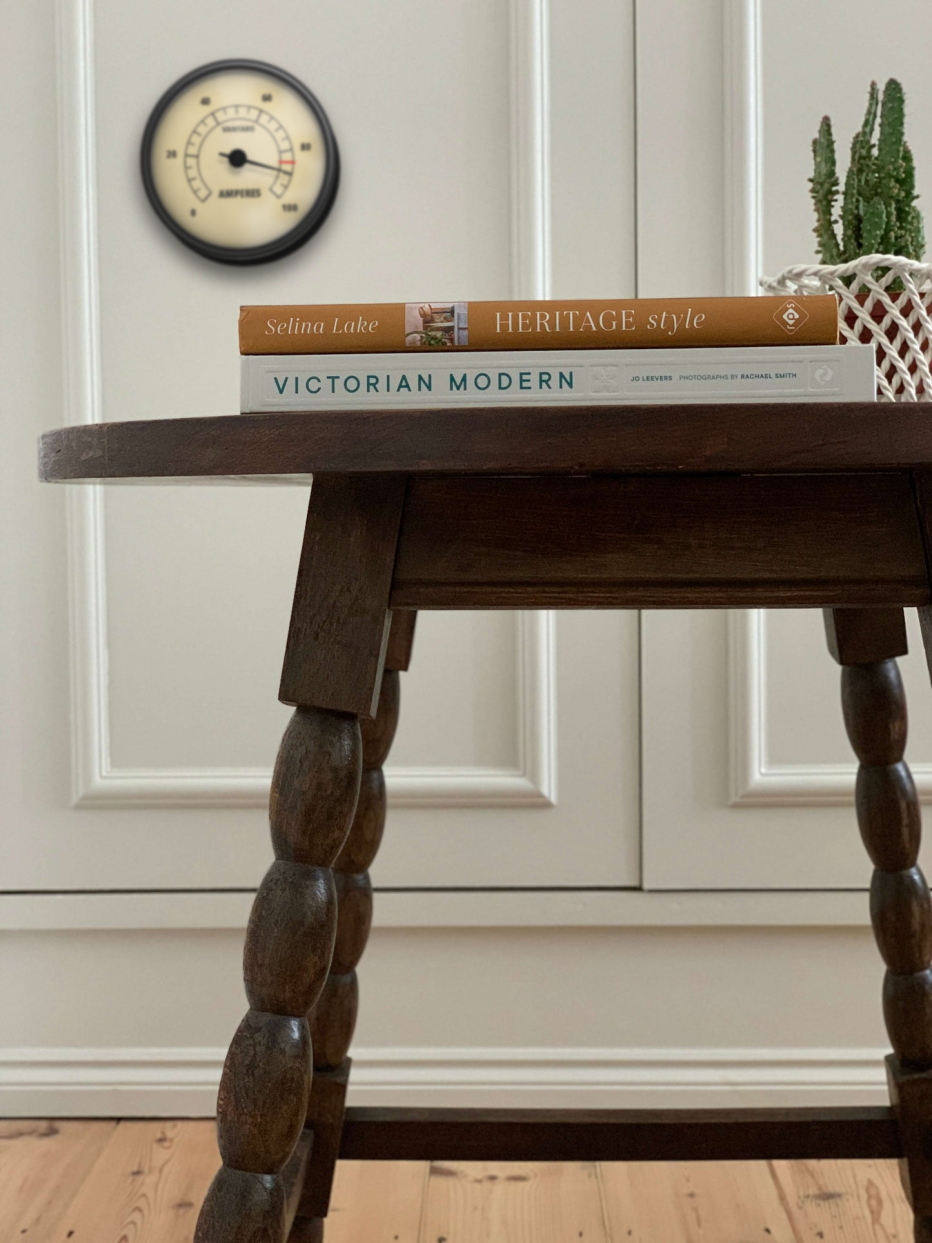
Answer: 90 A
